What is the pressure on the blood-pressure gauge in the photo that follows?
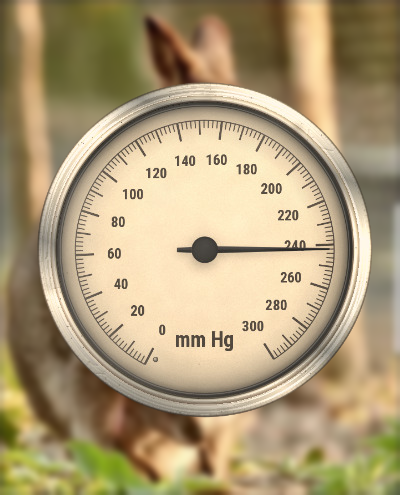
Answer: 242 mmHg
